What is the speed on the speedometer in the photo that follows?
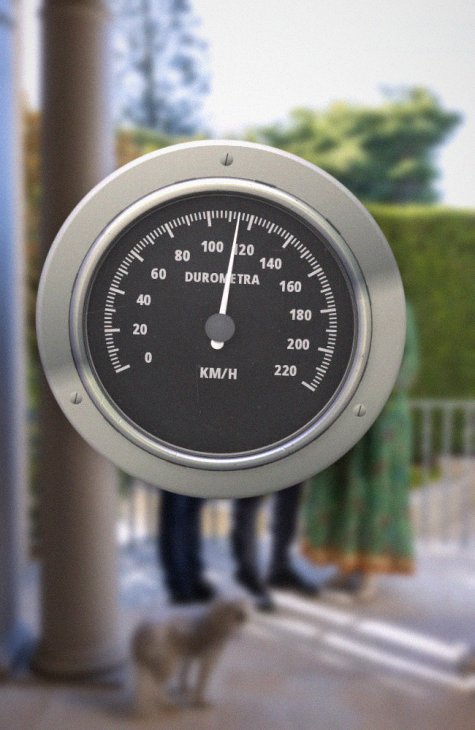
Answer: 114 km/h
